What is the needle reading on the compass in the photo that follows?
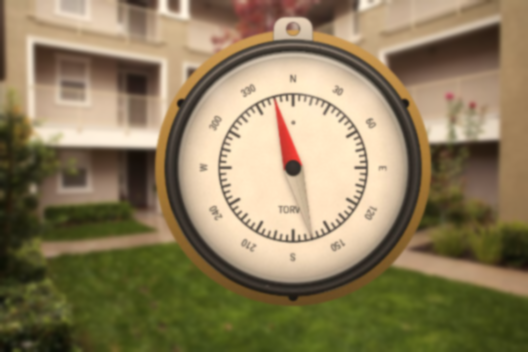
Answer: 345 °
